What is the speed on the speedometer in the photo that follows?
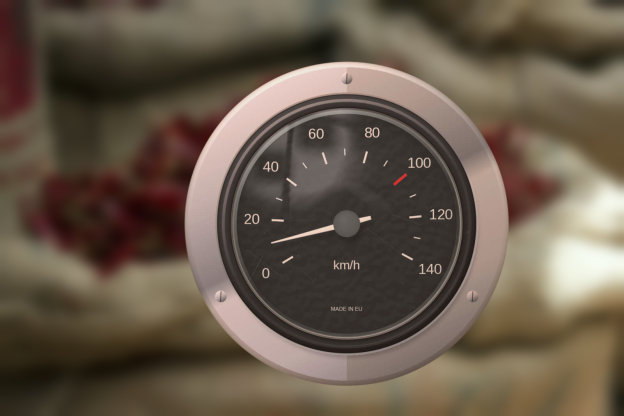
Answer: 10 km/h
